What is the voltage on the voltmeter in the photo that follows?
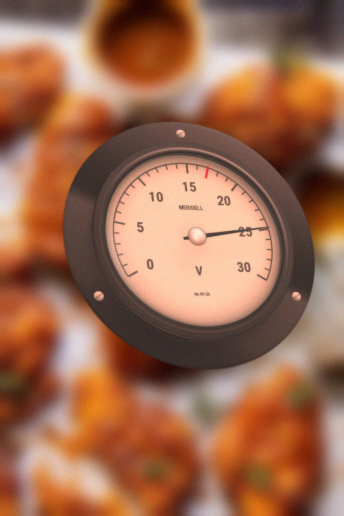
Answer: 25 V
